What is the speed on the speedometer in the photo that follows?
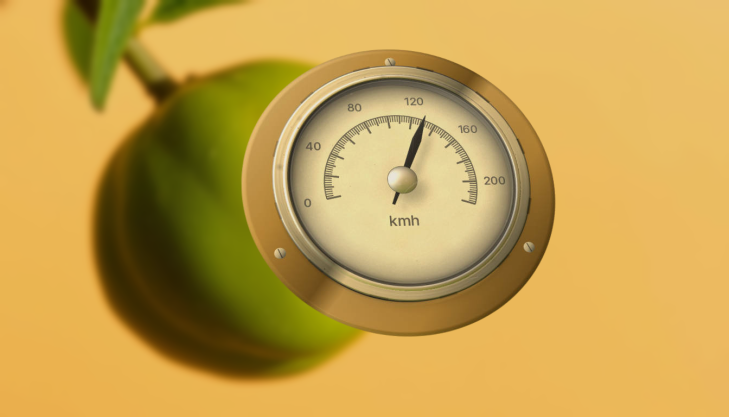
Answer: 130 km/h
